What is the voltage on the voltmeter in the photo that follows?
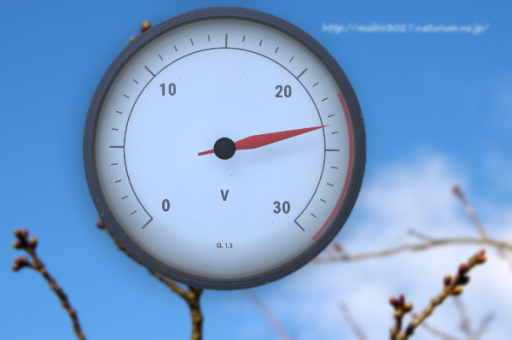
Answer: 23.5 V
